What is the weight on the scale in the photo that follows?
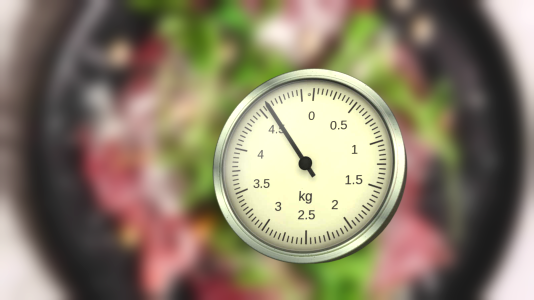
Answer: 4.6 kg
